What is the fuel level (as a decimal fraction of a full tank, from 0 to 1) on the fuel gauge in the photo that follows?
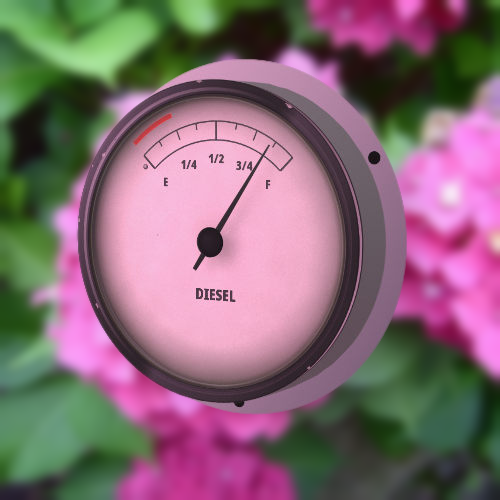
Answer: 0.875
